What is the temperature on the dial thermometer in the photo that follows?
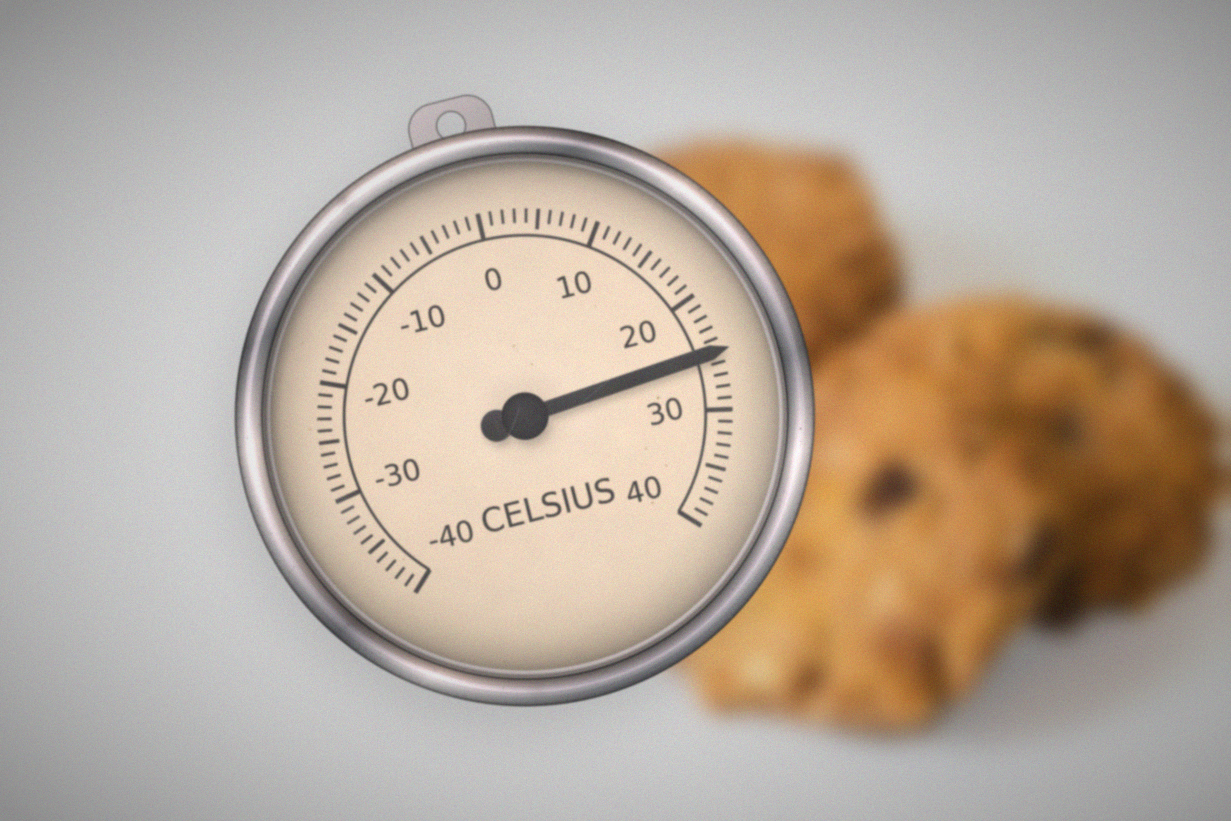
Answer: 25 °C
